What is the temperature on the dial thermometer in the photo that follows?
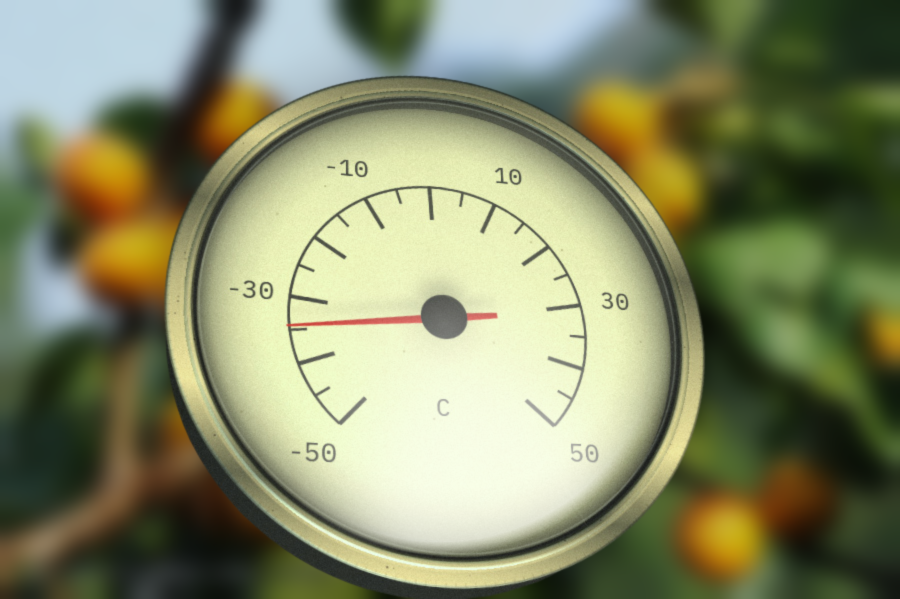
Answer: -35 °C
